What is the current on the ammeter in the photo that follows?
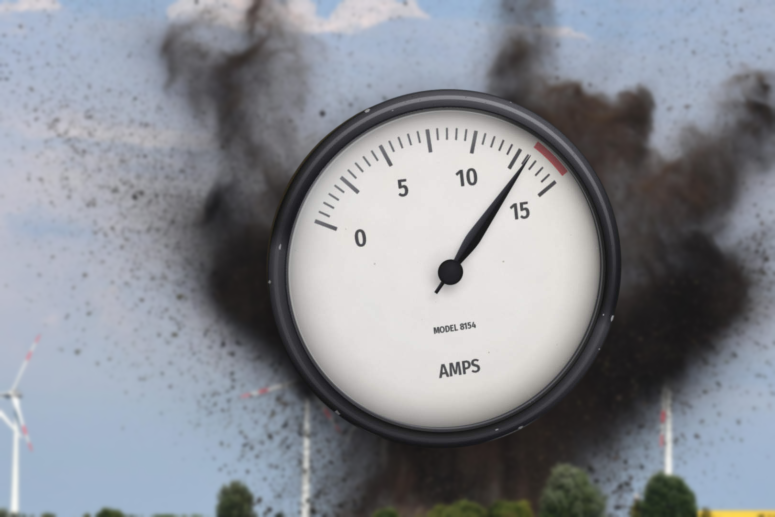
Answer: 13 A
